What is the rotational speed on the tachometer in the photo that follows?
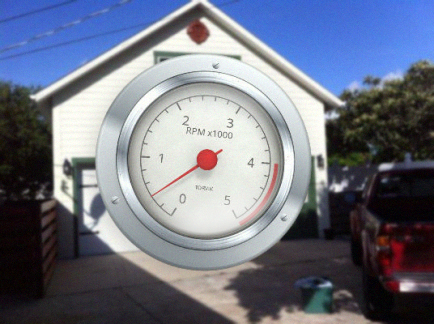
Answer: 400 rpm
